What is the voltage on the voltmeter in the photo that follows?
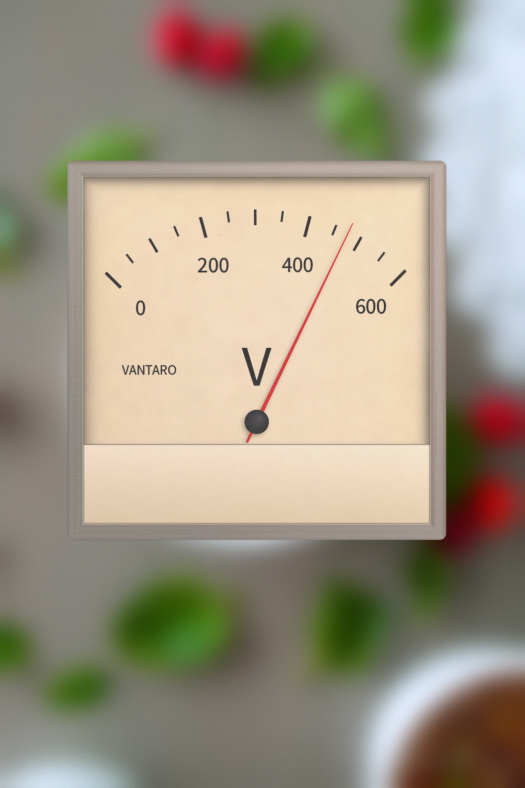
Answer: 475 V
